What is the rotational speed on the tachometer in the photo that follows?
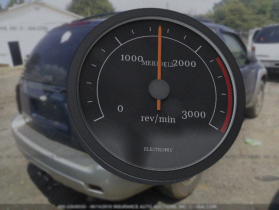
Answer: 1500 rpm
